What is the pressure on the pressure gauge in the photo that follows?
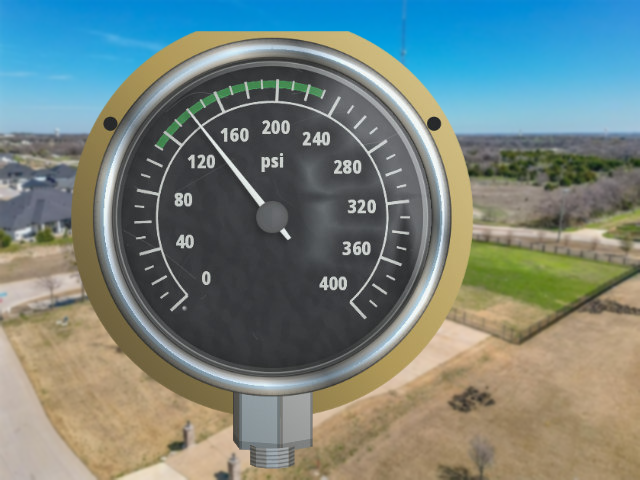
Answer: 140 psi
